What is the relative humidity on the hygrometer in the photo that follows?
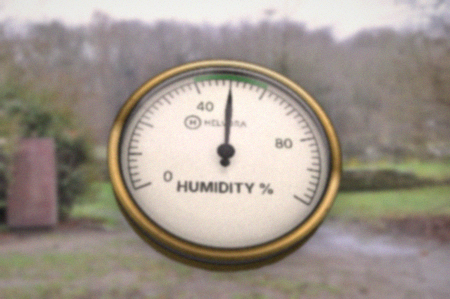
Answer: 50 %
